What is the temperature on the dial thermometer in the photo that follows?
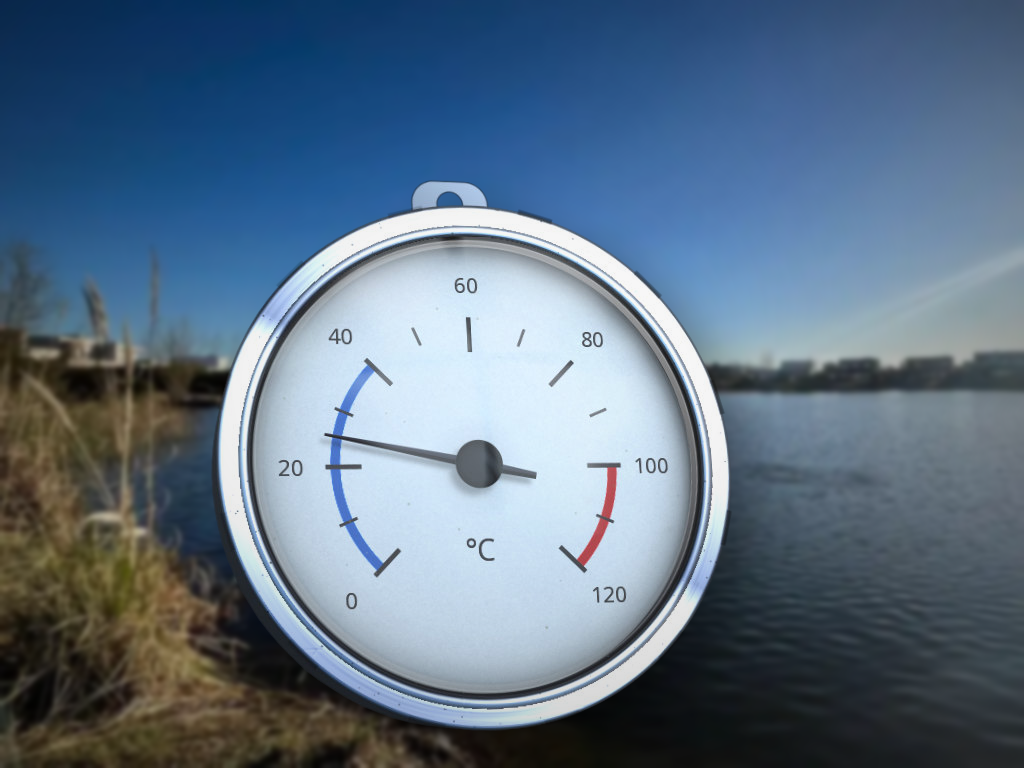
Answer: 25 °C
